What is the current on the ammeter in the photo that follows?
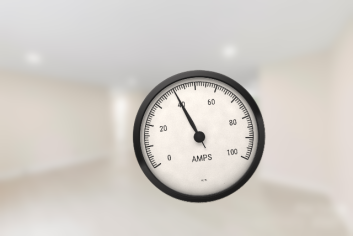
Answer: 40 A
